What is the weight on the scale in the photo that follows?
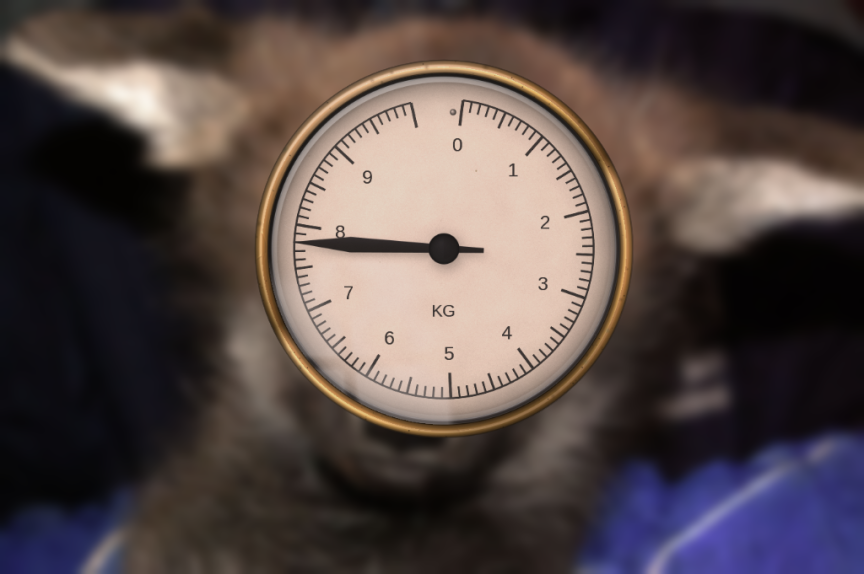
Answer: 7.8 kg
